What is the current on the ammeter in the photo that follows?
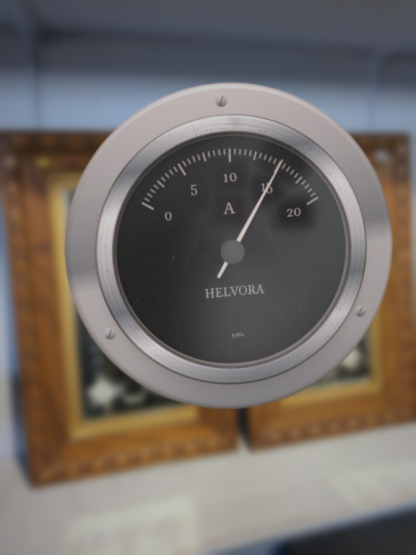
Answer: 15 A
